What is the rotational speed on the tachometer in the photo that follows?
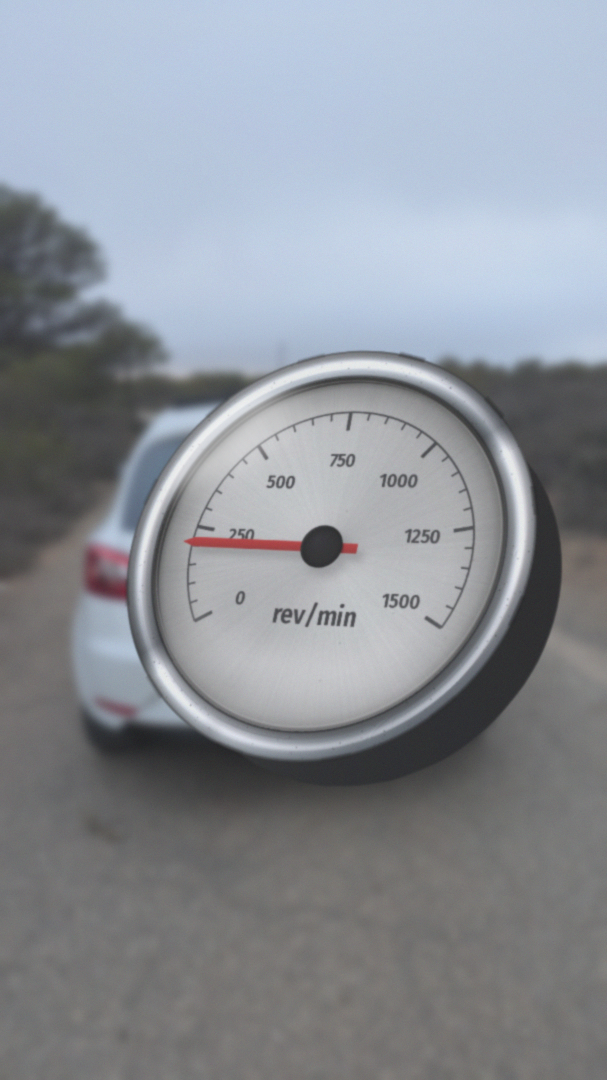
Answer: 200 rpm
